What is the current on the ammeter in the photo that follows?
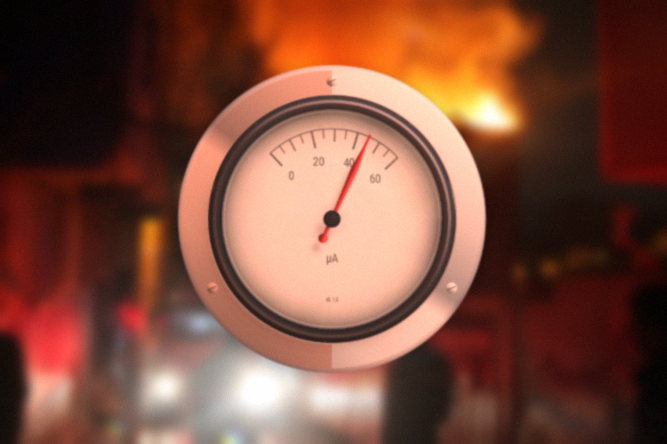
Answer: 45 µA
